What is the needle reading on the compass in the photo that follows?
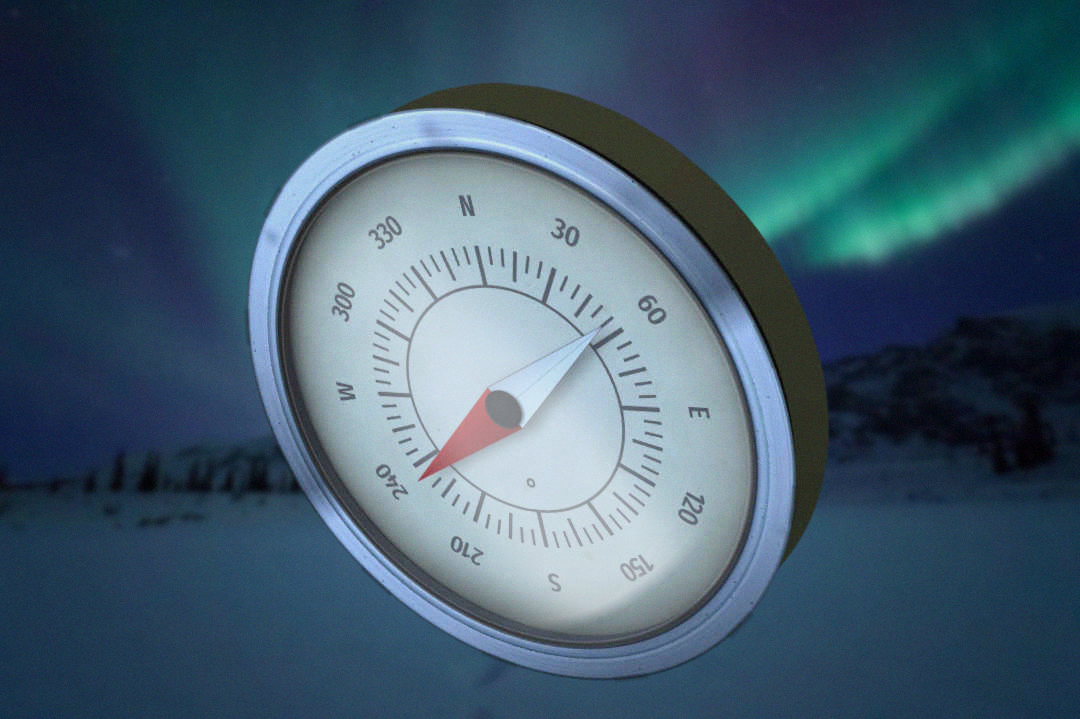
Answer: 235 °
